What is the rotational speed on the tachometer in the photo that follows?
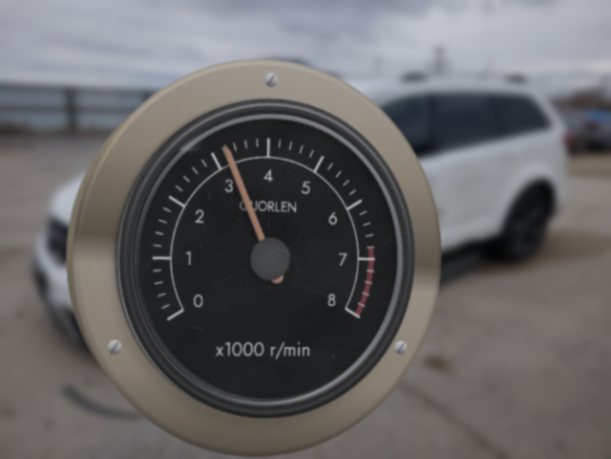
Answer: 3200 rpm
